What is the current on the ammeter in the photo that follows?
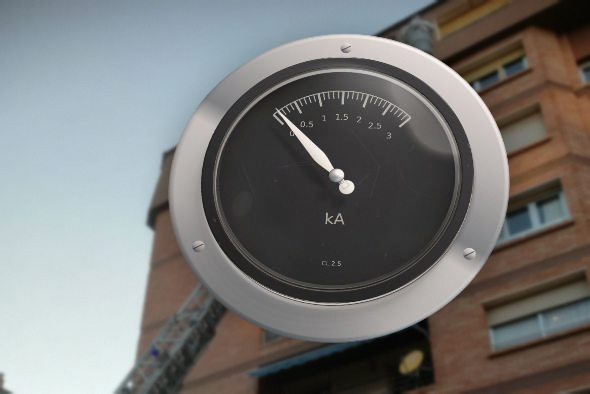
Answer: 0.1 kA
